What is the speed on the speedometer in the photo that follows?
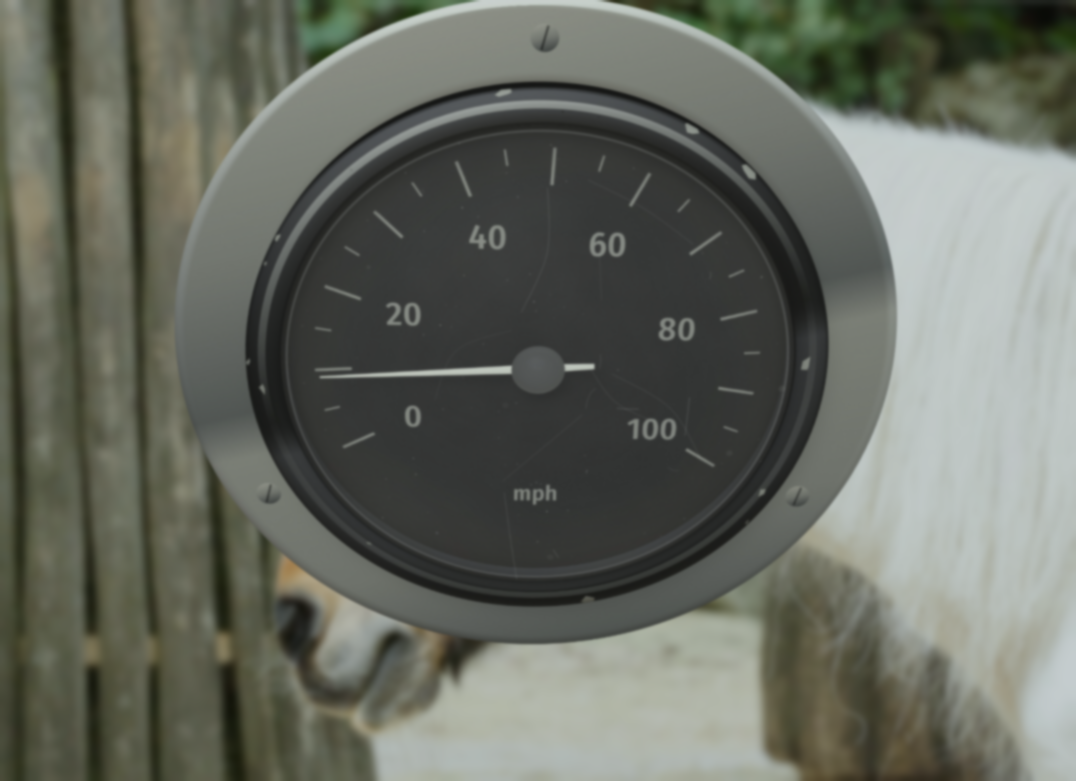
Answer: 10 mph
